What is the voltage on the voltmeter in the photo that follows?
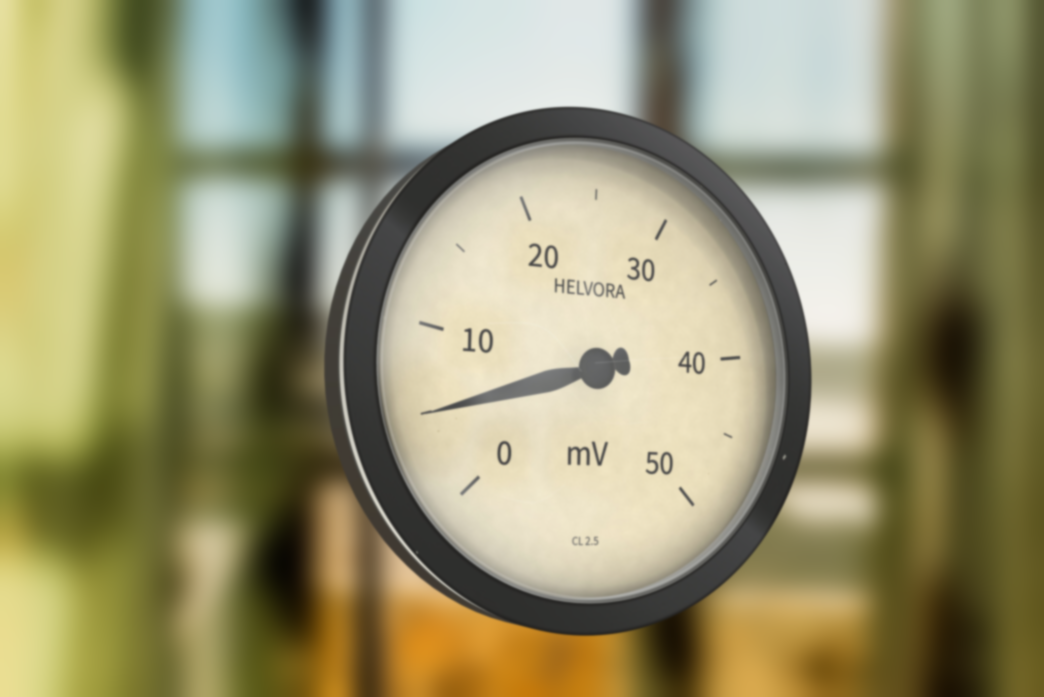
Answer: 5 mV
